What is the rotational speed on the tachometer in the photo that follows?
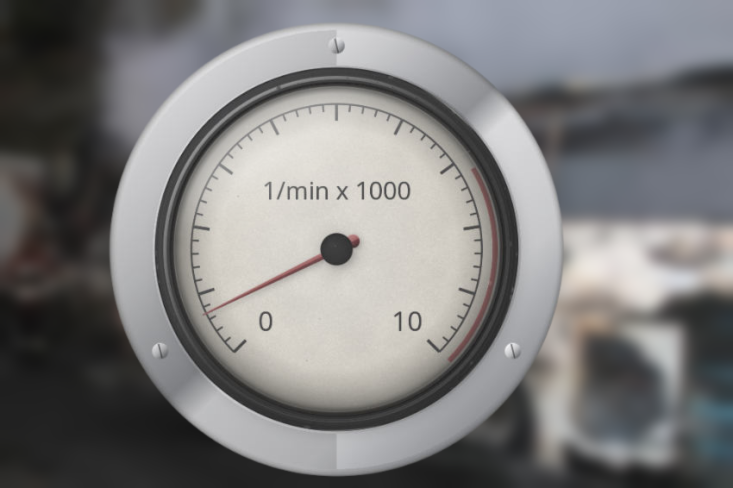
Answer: 700 rpm
